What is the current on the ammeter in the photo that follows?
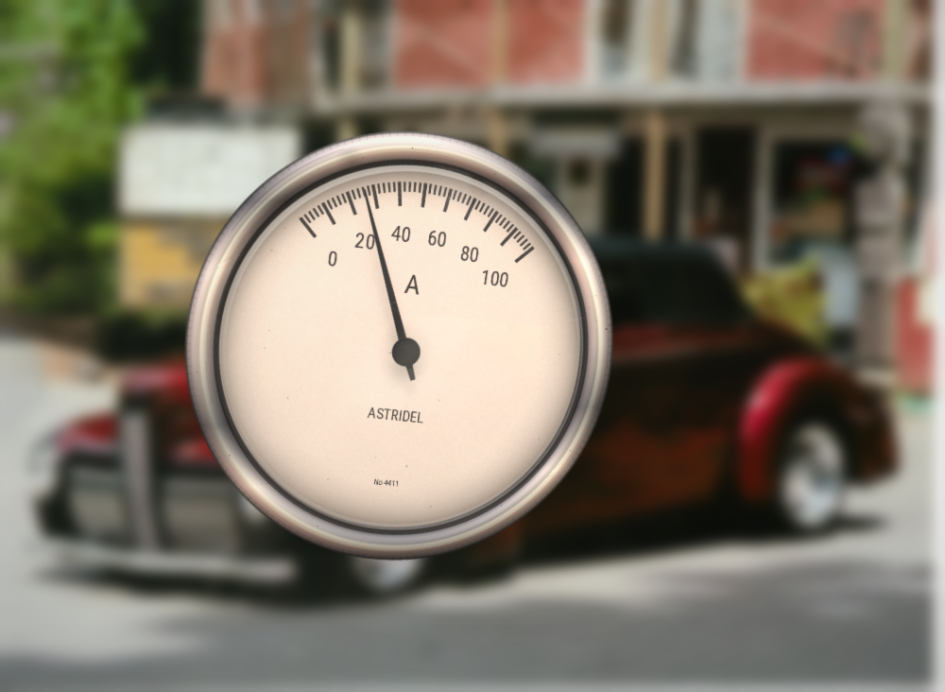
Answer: 26 A
